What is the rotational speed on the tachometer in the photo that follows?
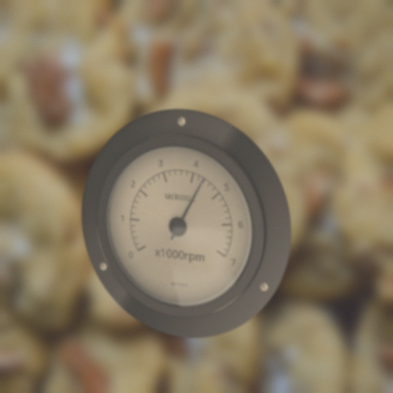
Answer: 4400 rpm
